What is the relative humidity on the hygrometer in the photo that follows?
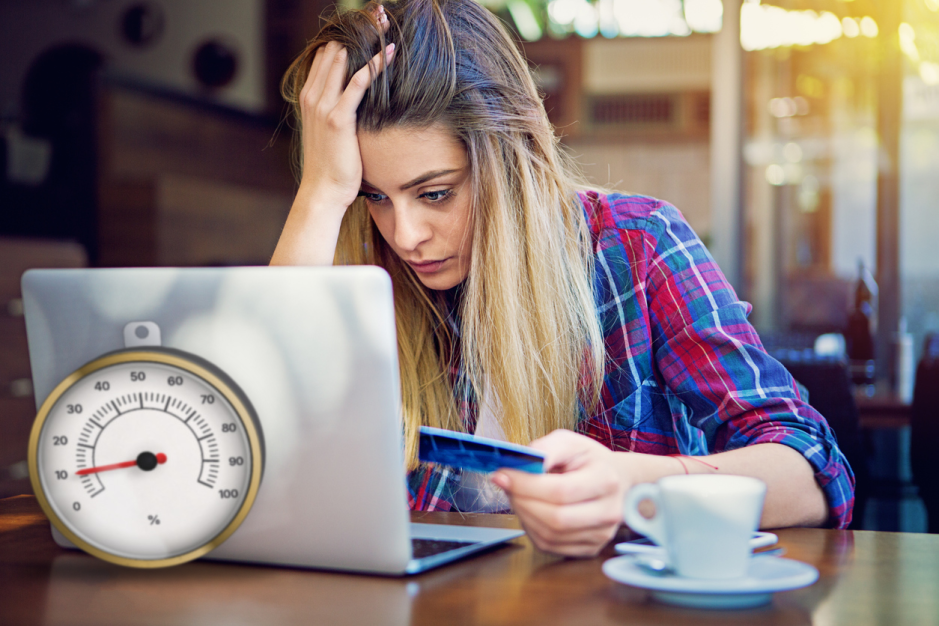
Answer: 10 %
